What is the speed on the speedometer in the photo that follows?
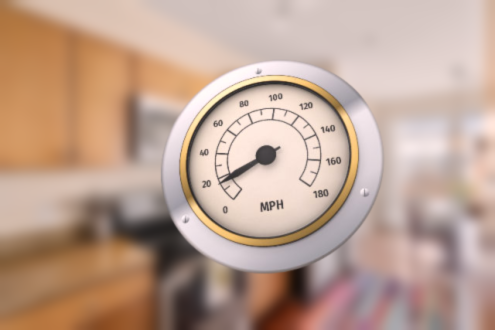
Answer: 15 mph
